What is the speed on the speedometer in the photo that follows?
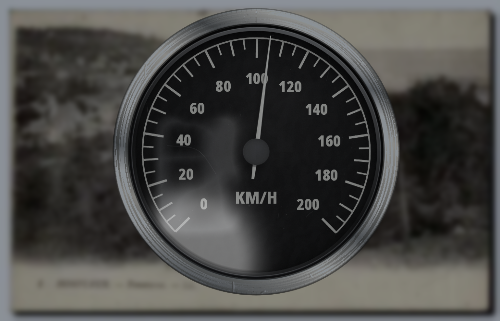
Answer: 105 km/h
